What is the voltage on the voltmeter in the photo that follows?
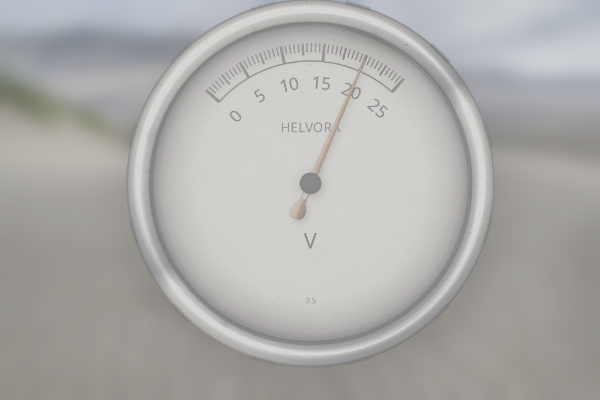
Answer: 20 V
